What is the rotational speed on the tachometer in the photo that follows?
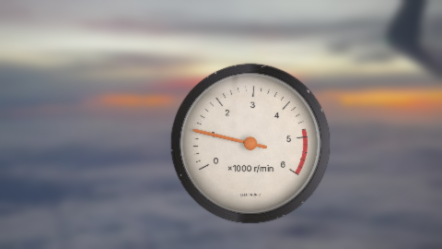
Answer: 1000 rpm
